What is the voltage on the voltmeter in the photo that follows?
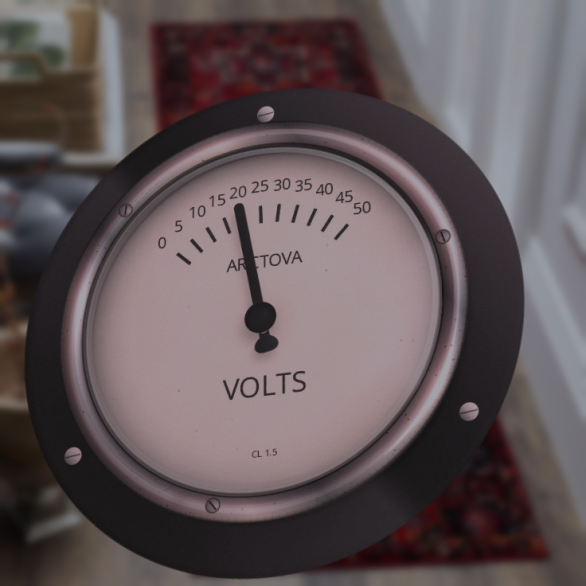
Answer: 20 V
